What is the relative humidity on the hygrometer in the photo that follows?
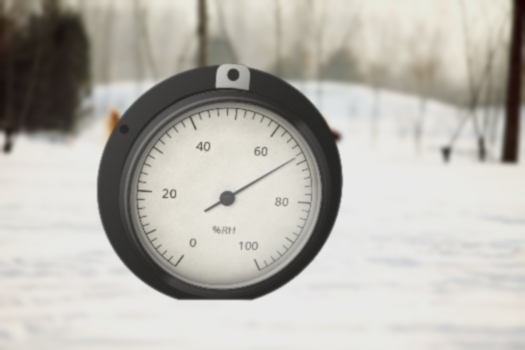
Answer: 68 %
